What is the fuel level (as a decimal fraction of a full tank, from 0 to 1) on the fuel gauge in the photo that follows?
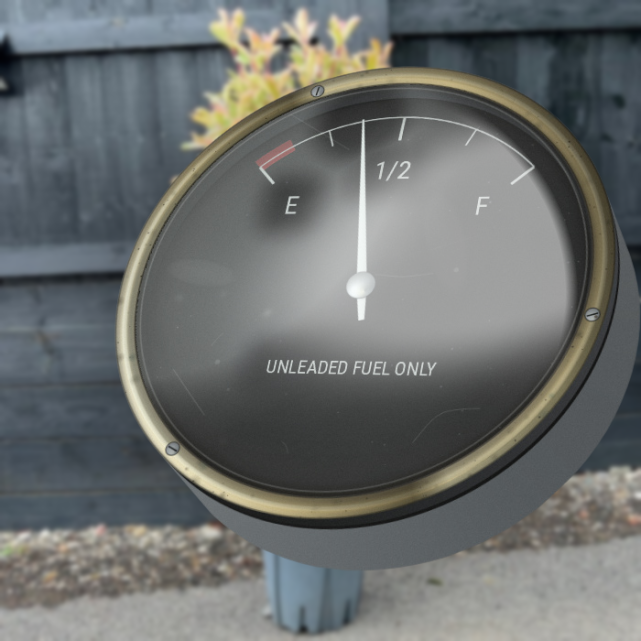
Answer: 0.375
